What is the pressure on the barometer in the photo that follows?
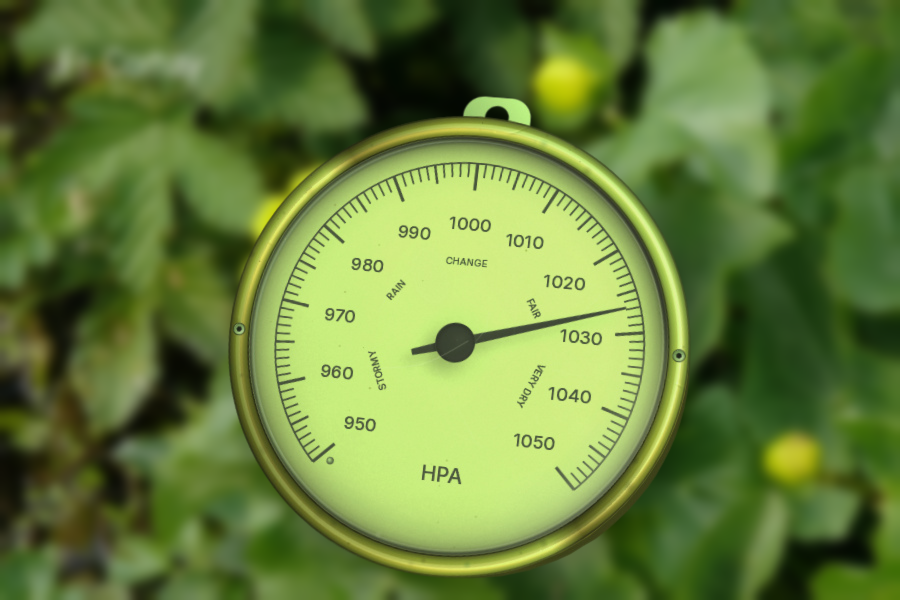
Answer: 1027 hPa
